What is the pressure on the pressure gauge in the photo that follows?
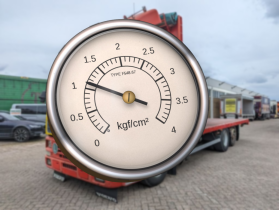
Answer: 1.1 kg/cm²
